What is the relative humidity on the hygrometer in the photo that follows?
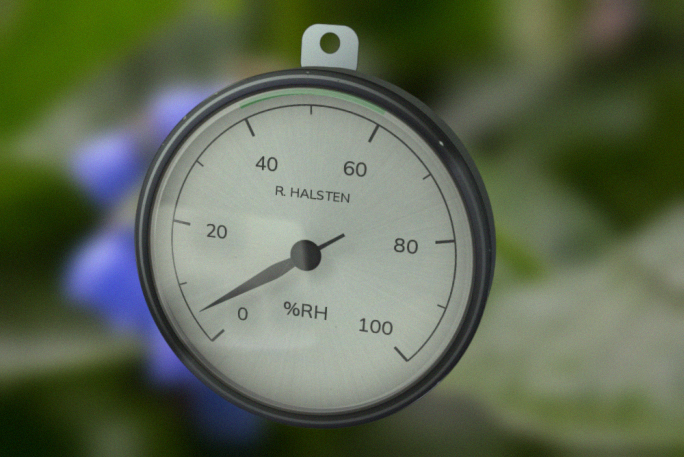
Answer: 5 %
